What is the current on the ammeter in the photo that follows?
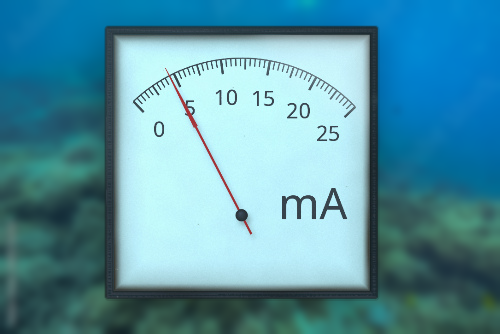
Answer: 4.5 mA
